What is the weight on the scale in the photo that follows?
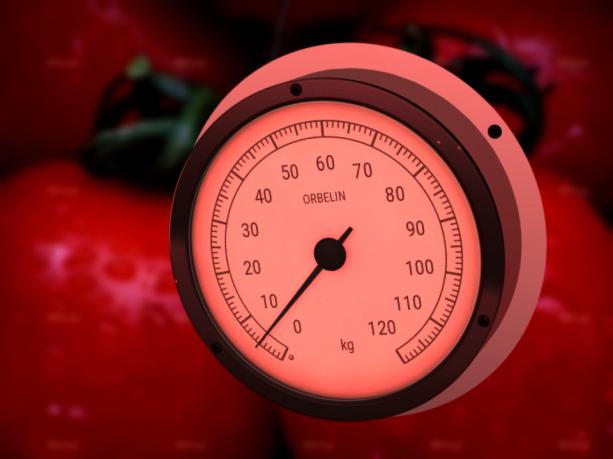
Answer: 5 kg
